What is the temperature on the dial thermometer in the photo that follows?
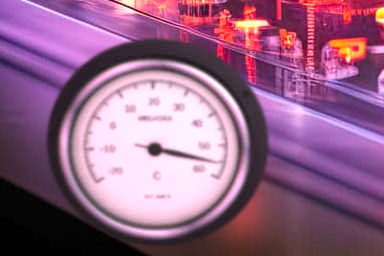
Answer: 55 °C
